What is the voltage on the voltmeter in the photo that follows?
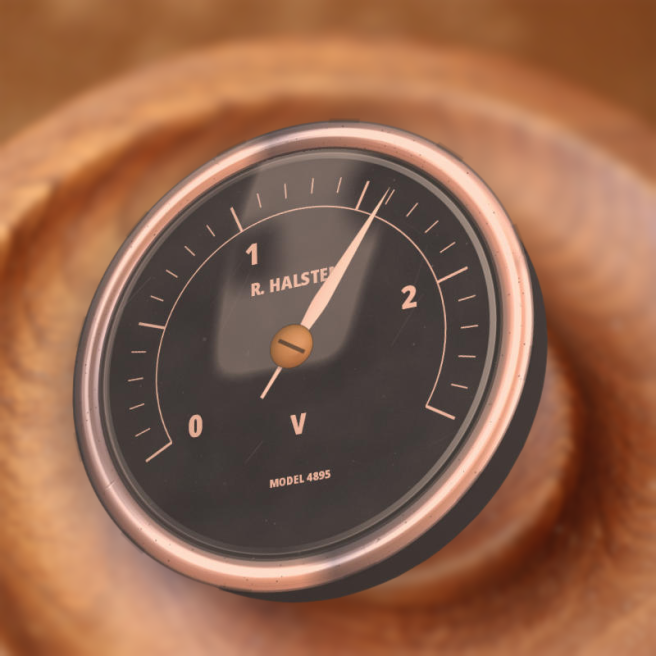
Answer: 1.6 V
